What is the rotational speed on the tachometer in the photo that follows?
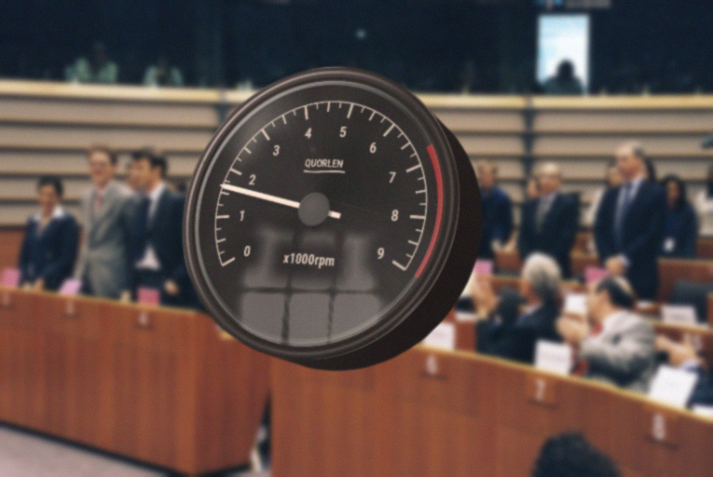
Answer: 1625 rpm
